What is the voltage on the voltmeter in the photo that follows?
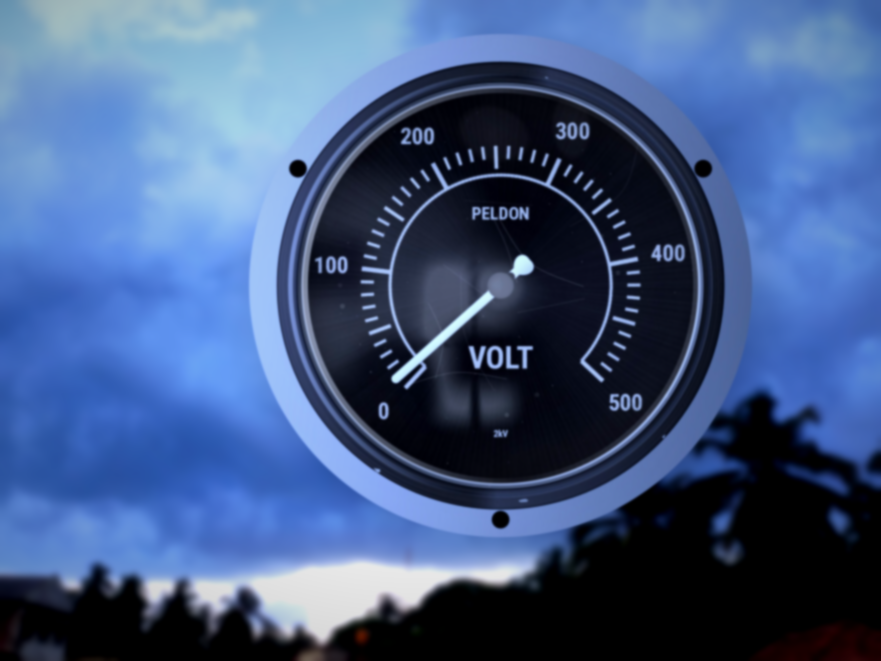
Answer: 10 V
